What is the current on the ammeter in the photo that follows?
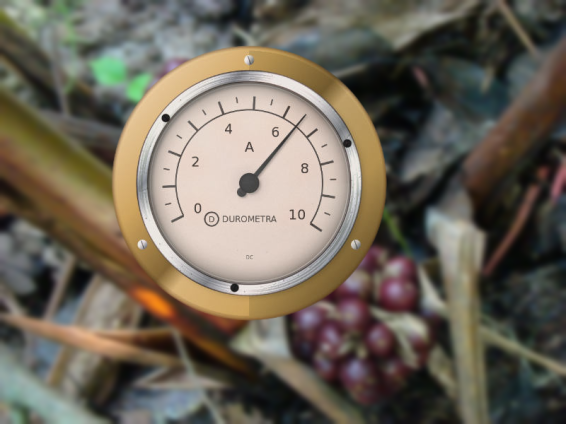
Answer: 6.5 A
